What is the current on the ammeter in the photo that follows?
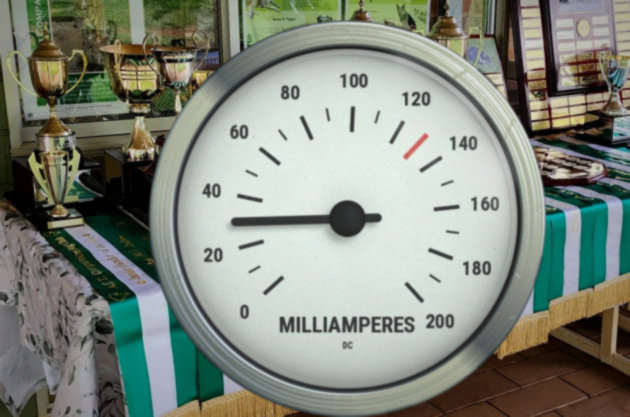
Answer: 30 mA
